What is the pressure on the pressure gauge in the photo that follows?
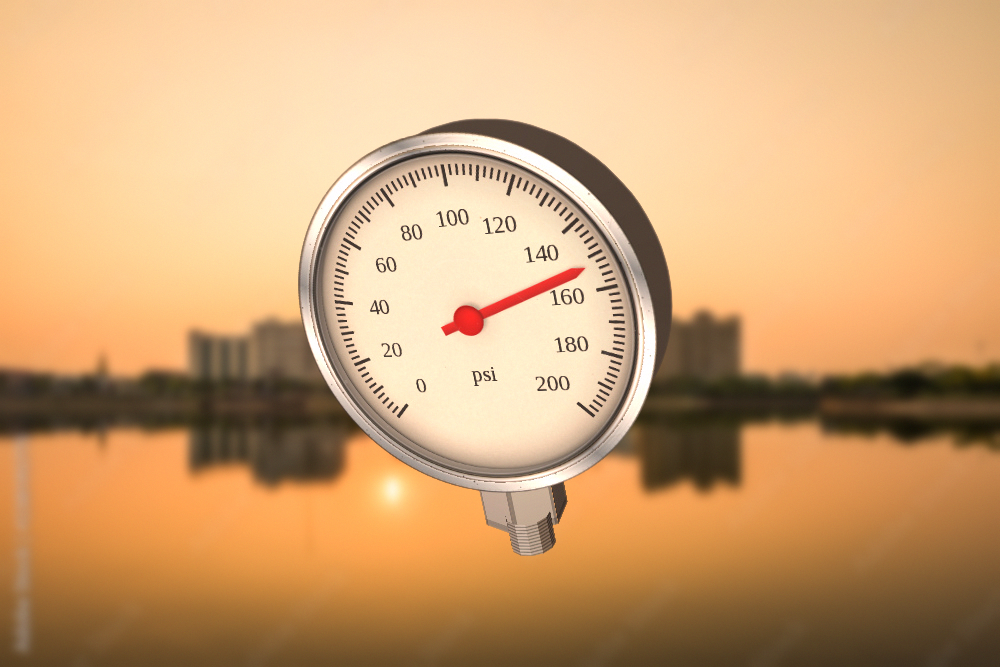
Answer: 152 psi
